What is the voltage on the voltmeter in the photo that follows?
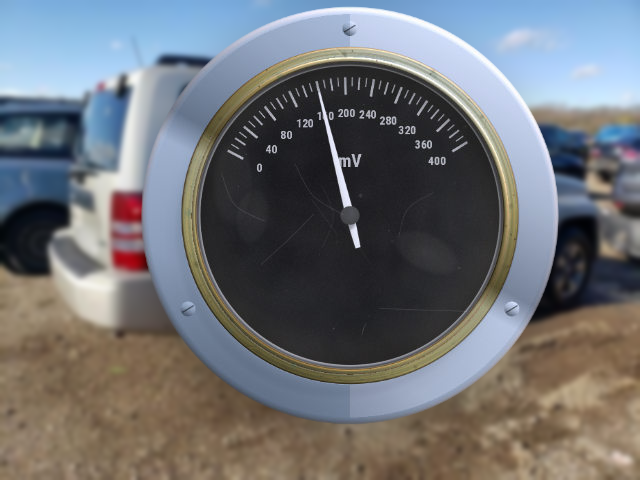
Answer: 160 mV
